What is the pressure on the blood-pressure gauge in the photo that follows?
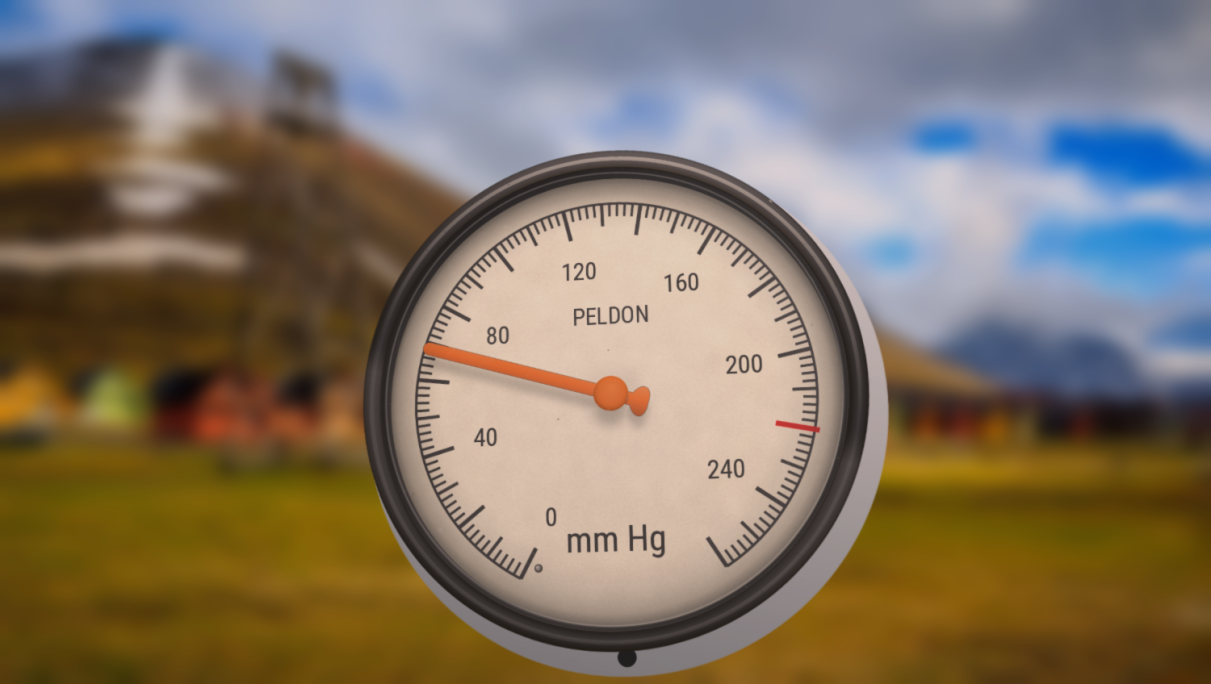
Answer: 68 mmHg
